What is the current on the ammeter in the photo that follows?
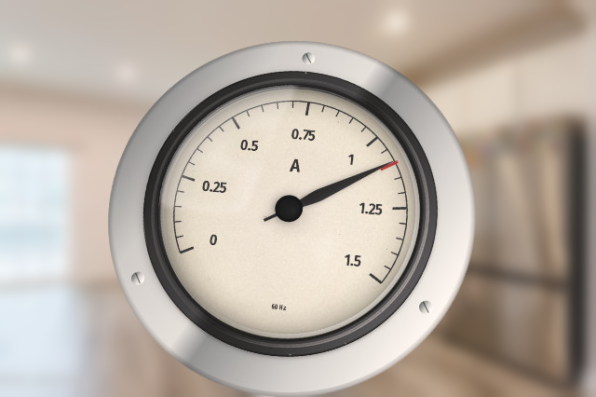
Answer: 1.1 A
